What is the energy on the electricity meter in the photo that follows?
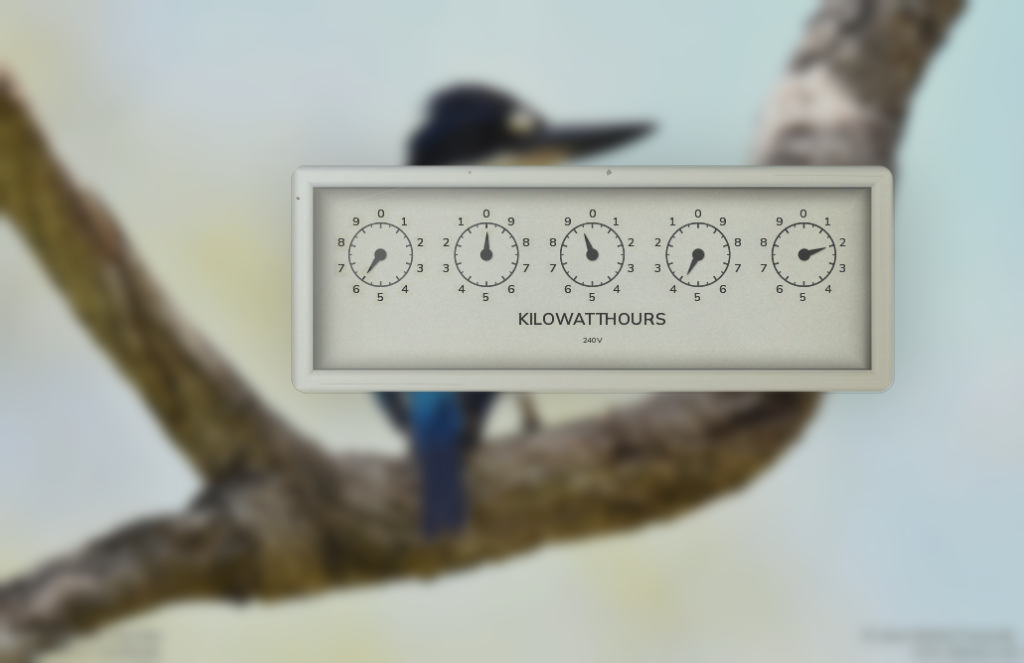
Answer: 59942 kWh
